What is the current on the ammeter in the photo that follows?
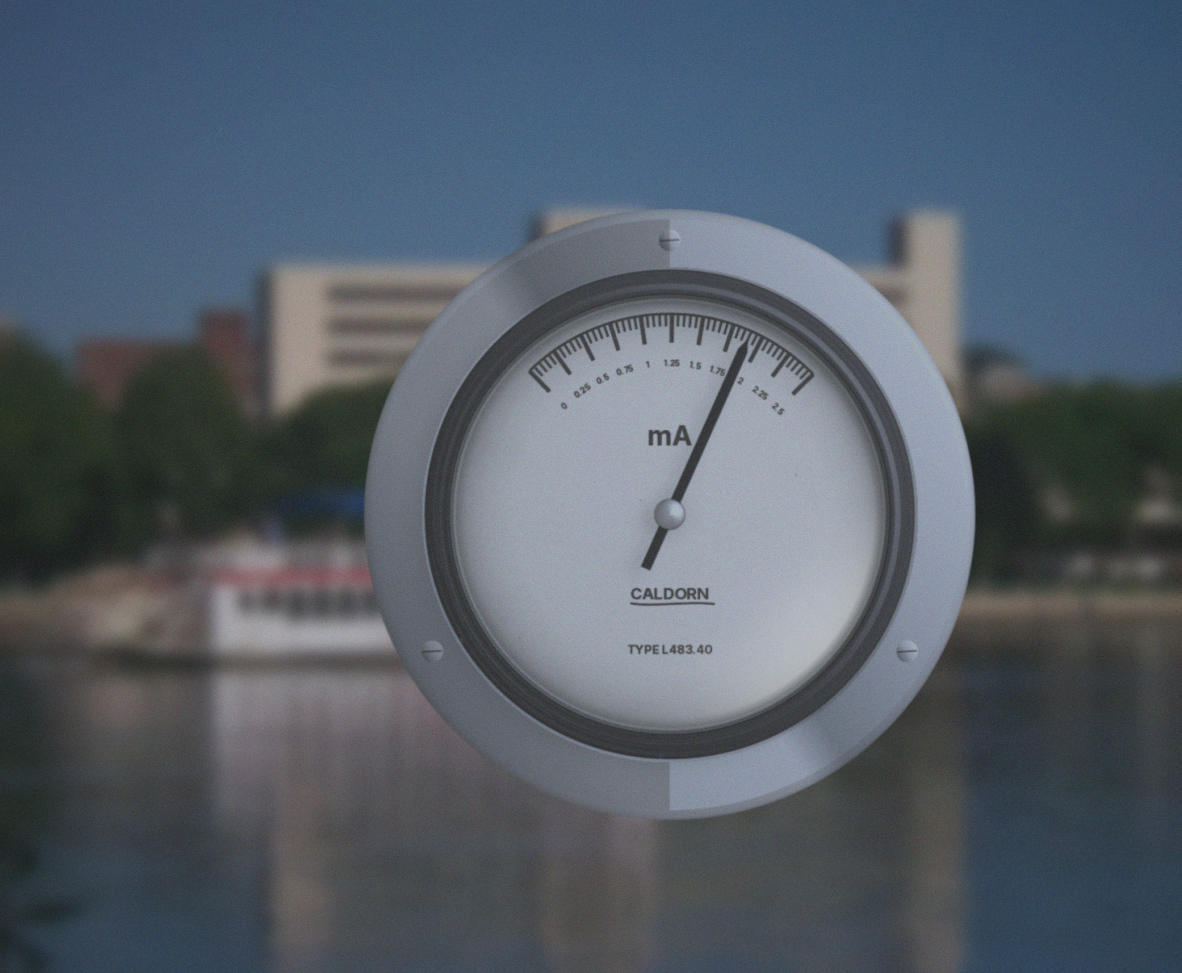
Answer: 1.9 mA
